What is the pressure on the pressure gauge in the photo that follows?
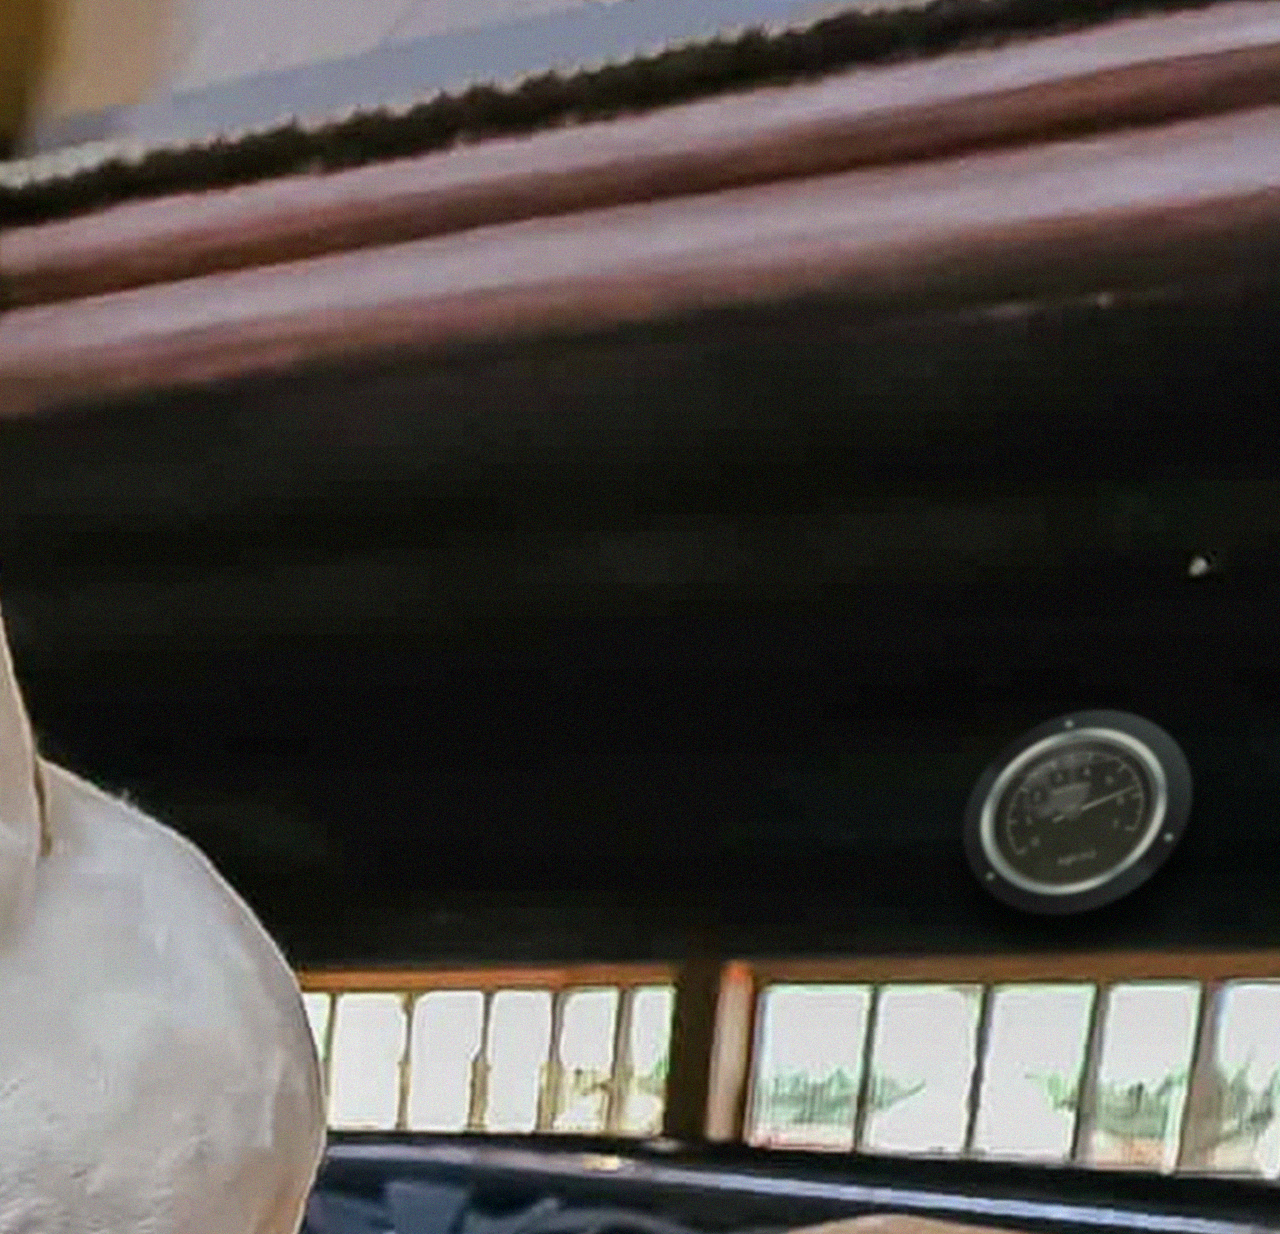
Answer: 5.75 kg/cm²
